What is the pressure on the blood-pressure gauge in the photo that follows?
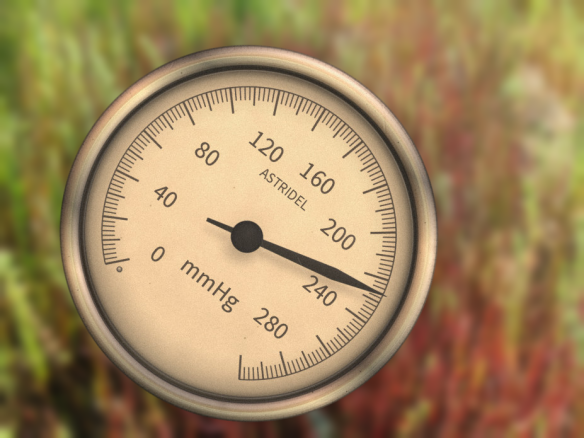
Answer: 226 mmHg
